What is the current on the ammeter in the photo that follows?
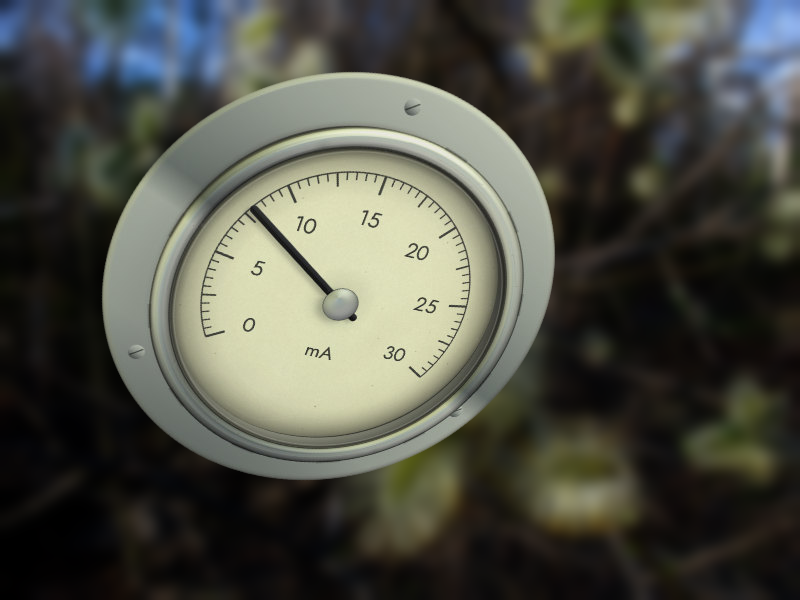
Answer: 8 mA
